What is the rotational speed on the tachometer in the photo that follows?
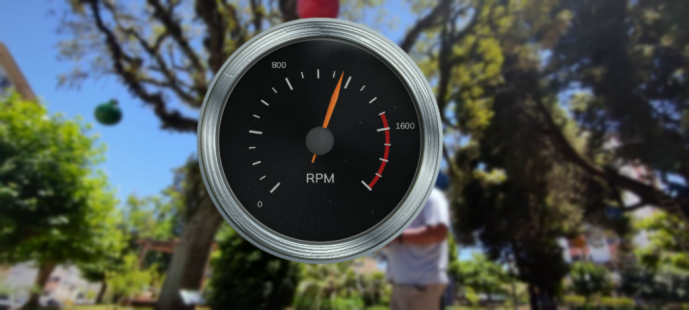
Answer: 1150 rpm
